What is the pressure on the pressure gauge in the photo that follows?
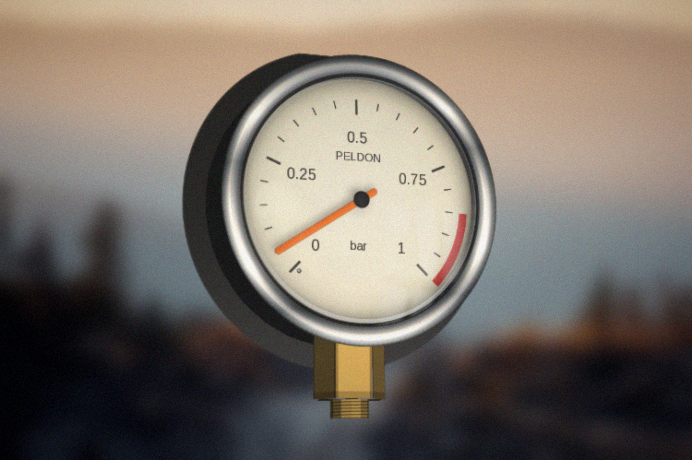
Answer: 0.05 bar
